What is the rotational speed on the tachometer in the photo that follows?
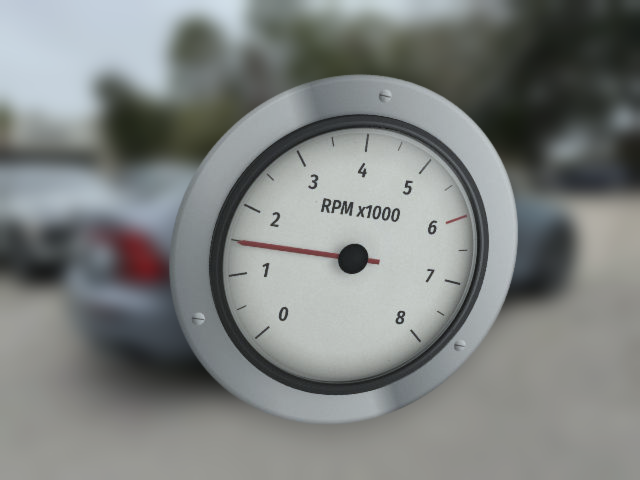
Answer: 1500 rpm
